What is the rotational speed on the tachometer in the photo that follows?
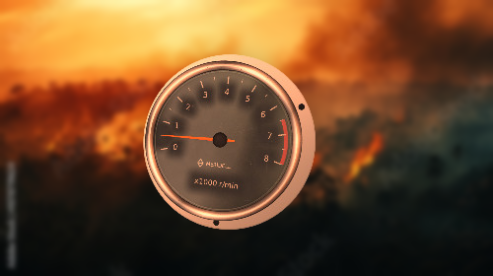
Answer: 500 rpm
